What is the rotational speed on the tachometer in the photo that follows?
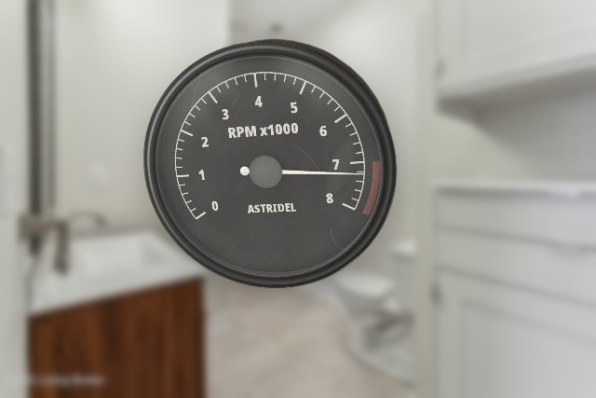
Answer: 7200 rpm
